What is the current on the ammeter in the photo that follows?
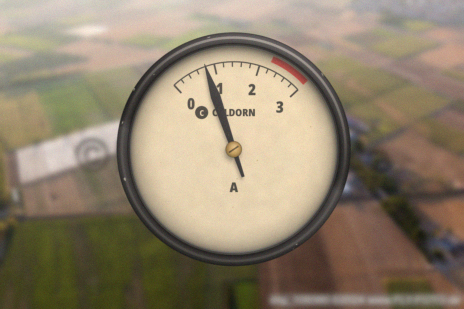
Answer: 0.8 A
